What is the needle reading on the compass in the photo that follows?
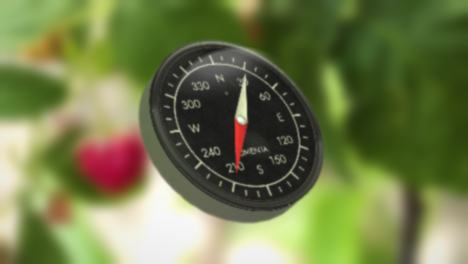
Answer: 210 °
